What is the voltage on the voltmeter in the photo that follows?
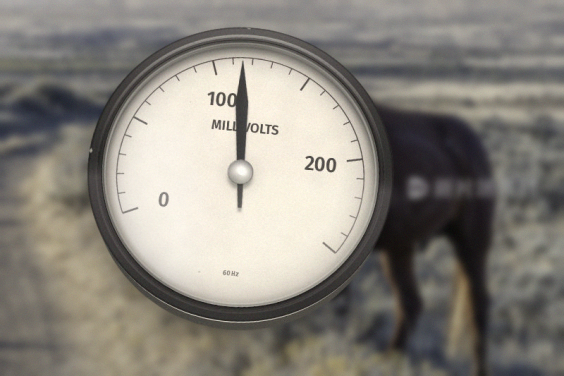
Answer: 115 mV
